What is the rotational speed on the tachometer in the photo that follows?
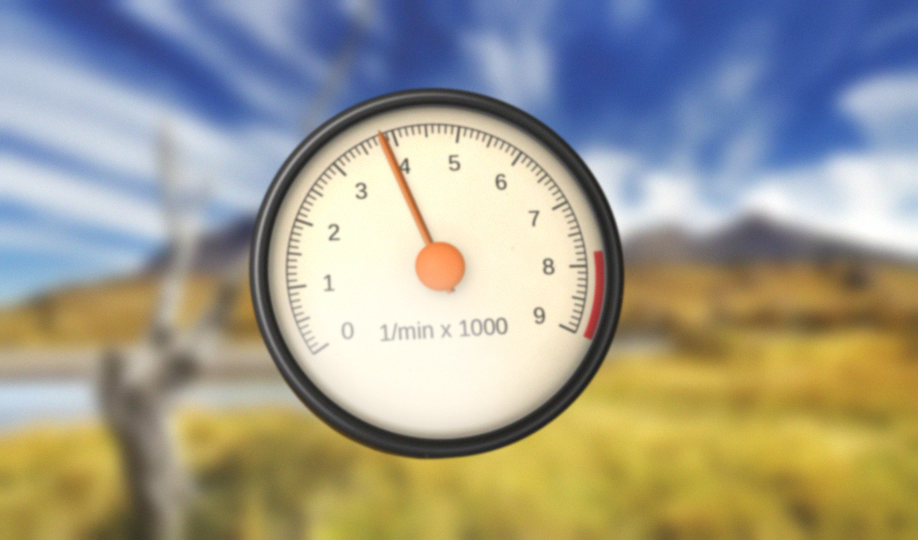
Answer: 3800 rpm
